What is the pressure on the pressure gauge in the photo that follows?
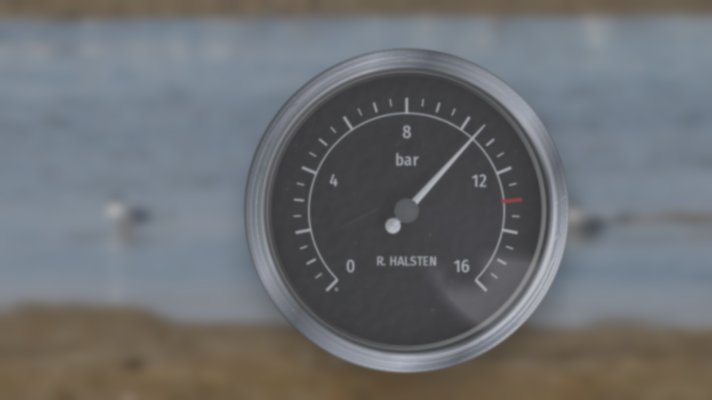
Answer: 10.5 bar
